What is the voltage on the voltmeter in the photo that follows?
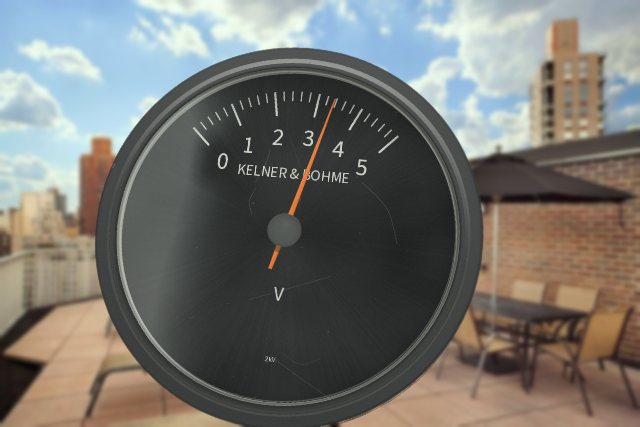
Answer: 3.4 V
